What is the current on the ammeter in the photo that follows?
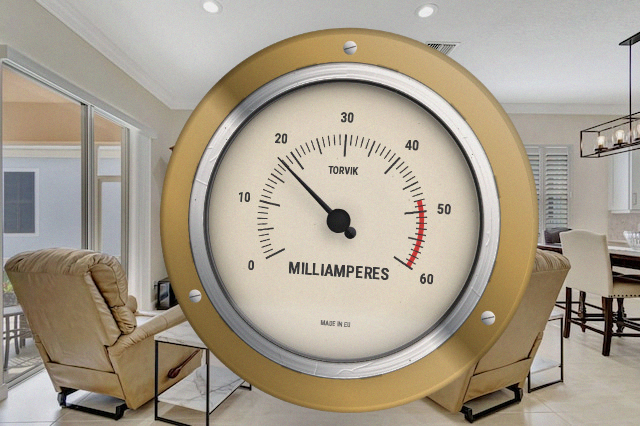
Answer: 18 mA
